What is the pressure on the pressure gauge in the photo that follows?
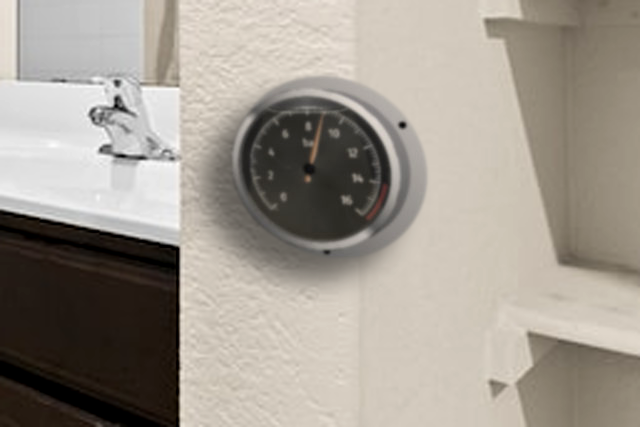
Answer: 9 bar
